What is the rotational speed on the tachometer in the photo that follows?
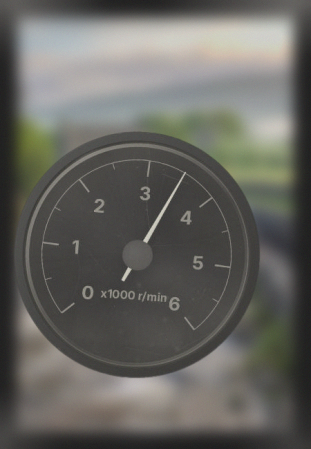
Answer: 3500 rpm
